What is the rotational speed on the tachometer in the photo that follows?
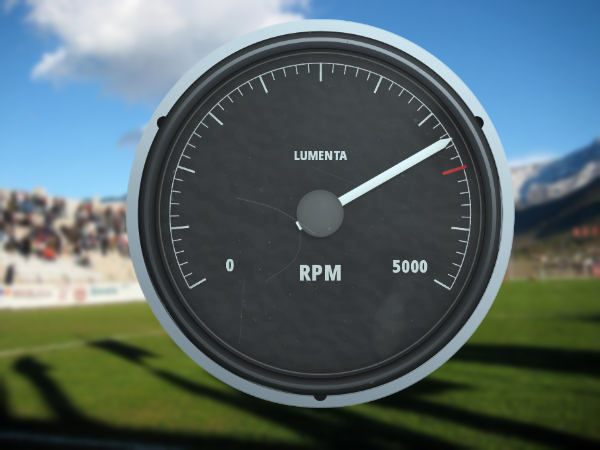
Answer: 3750 rpm
